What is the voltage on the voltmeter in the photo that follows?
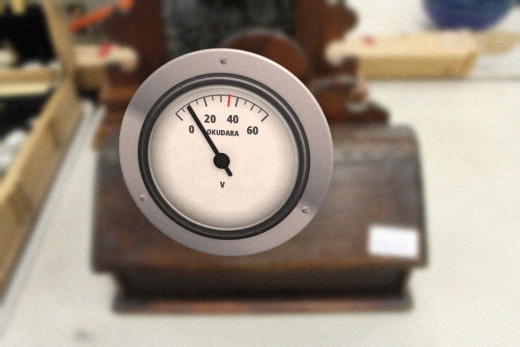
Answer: 10 V
